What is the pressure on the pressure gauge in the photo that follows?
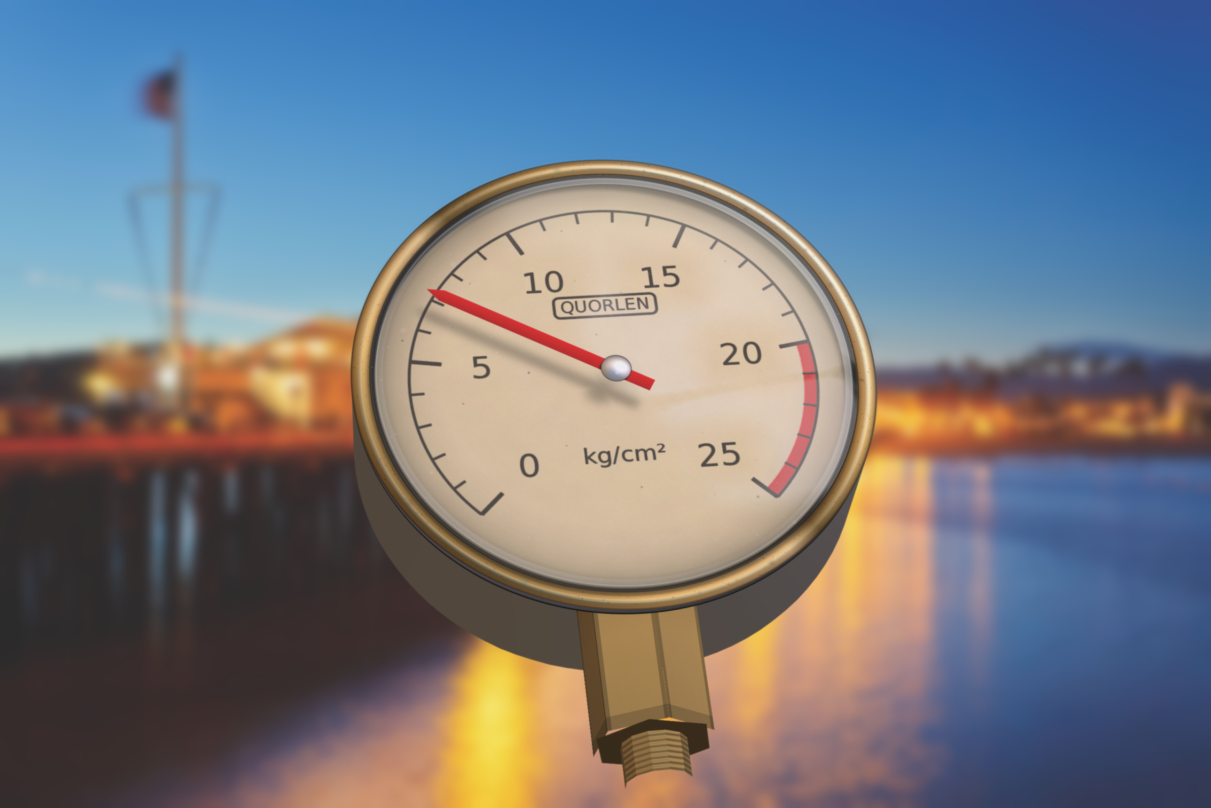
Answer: 7 kg/cm²
